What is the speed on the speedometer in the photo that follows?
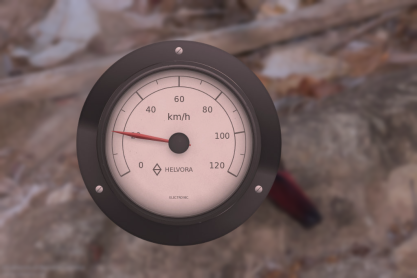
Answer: 20 km/h
